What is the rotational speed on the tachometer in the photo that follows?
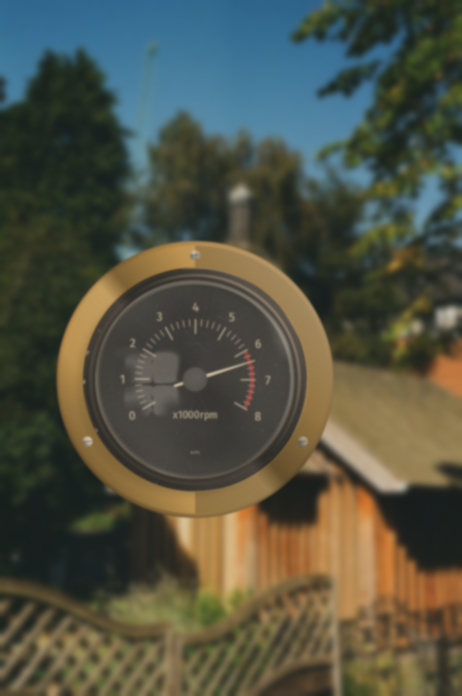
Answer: 6400 rpm
